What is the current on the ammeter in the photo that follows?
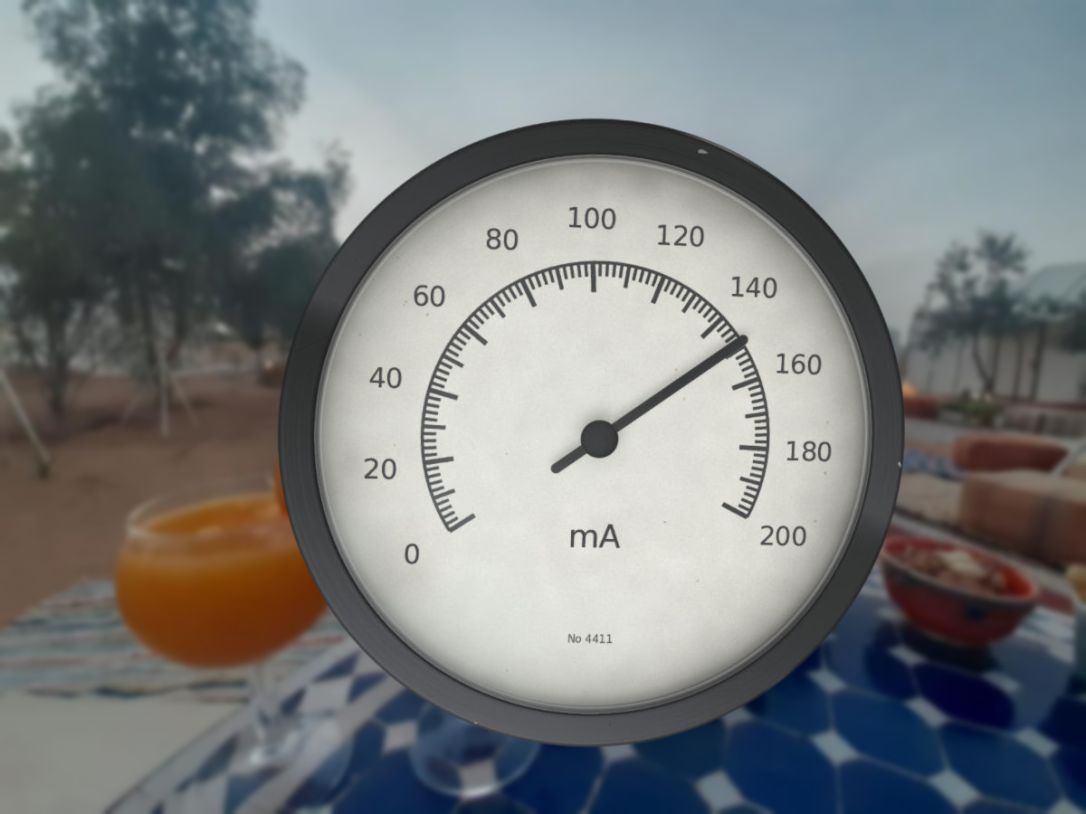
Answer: 148 mA
